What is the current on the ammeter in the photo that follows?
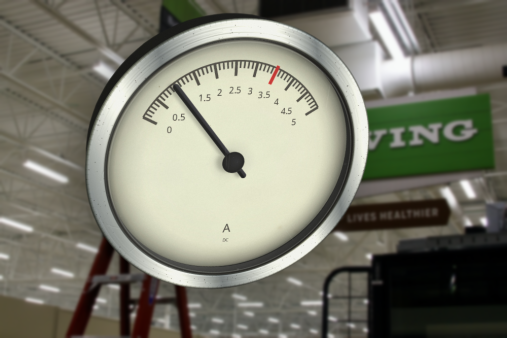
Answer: 1 A
